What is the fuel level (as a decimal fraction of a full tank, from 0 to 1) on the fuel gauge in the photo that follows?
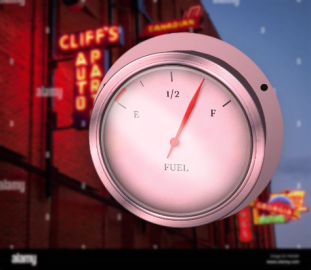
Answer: 0.75
